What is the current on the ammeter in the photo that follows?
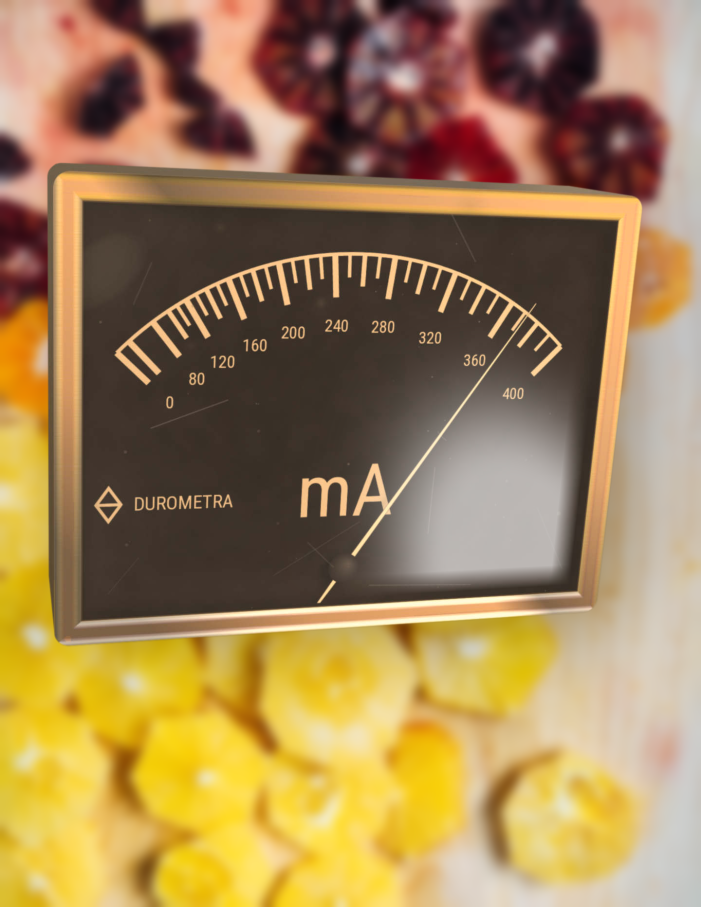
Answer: 370 mA
